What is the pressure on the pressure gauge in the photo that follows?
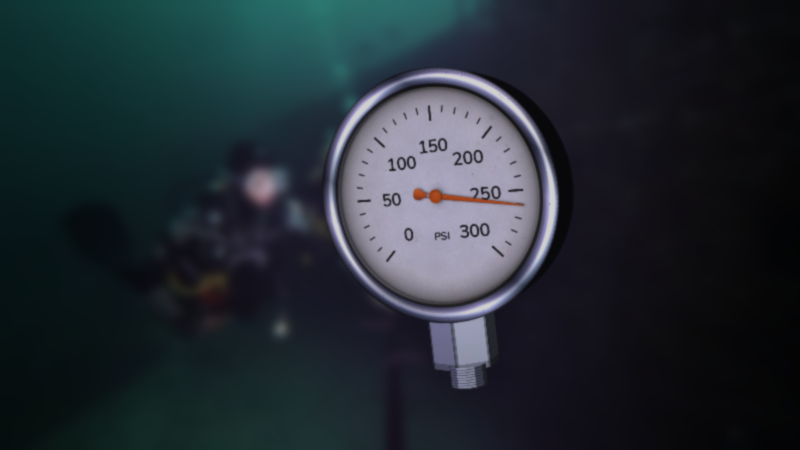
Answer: 260 psi
